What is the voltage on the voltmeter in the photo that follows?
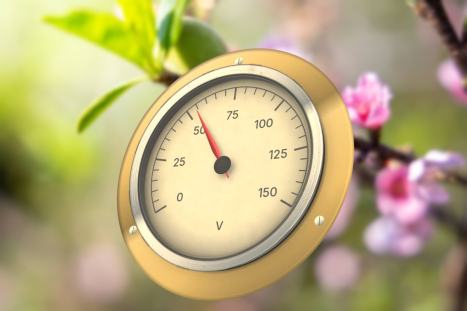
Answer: 55 V
